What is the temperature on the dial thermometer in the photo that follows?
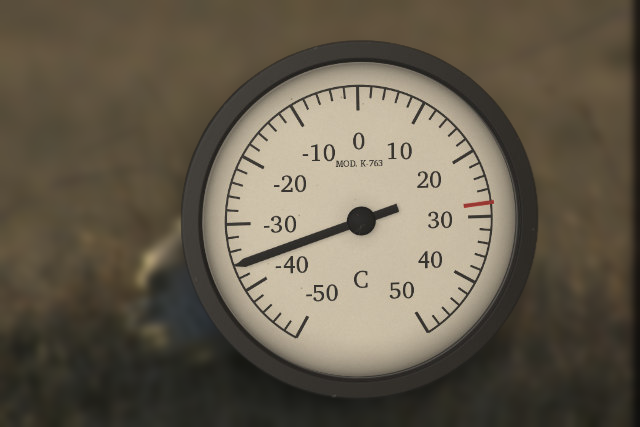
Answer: -36 °C
